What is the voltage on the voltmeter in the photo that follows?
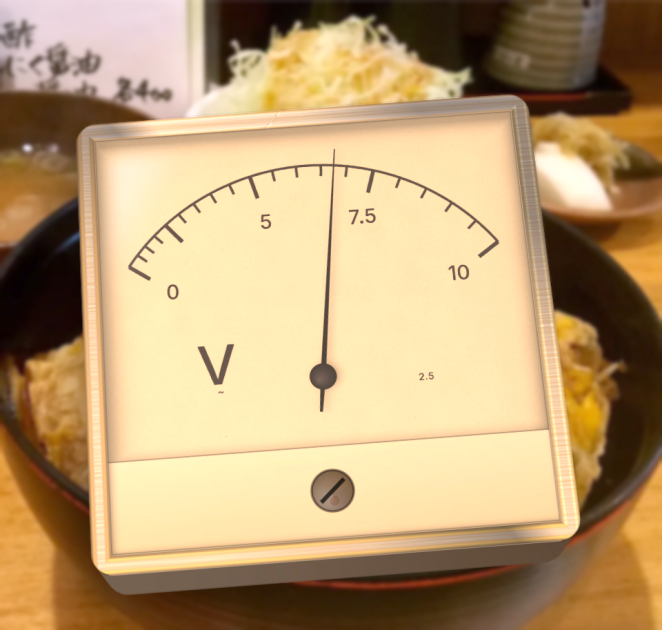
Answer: 6.75 V
